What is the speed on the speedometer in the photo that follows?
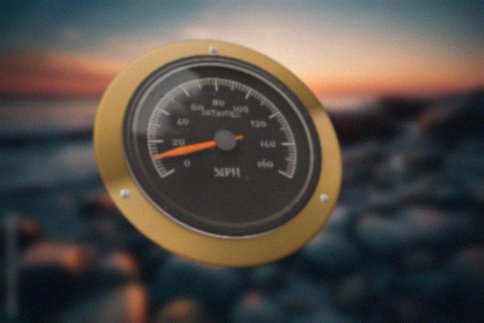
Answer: 10 mph
